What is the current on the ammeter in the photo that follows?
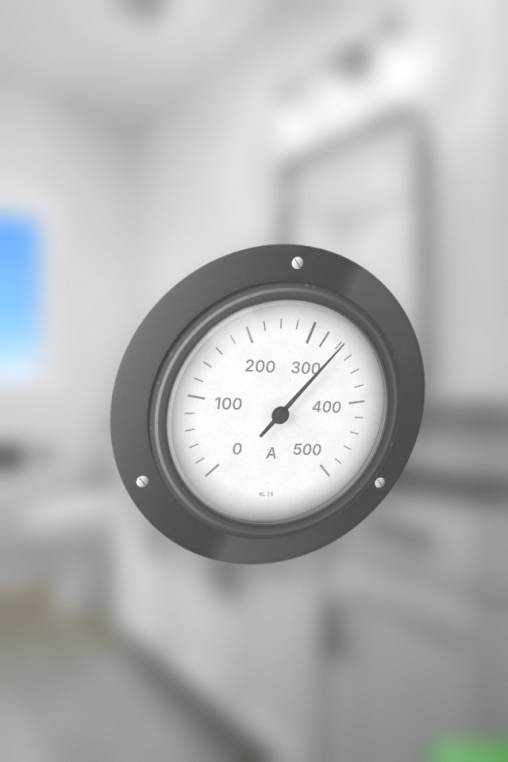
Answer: 320 A
